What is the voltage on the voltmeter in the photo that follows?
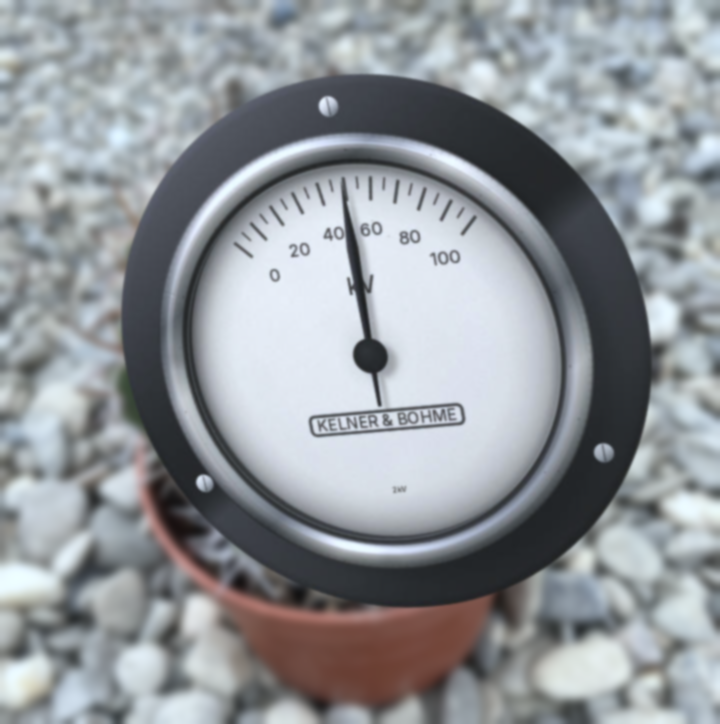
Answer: 50 kV
